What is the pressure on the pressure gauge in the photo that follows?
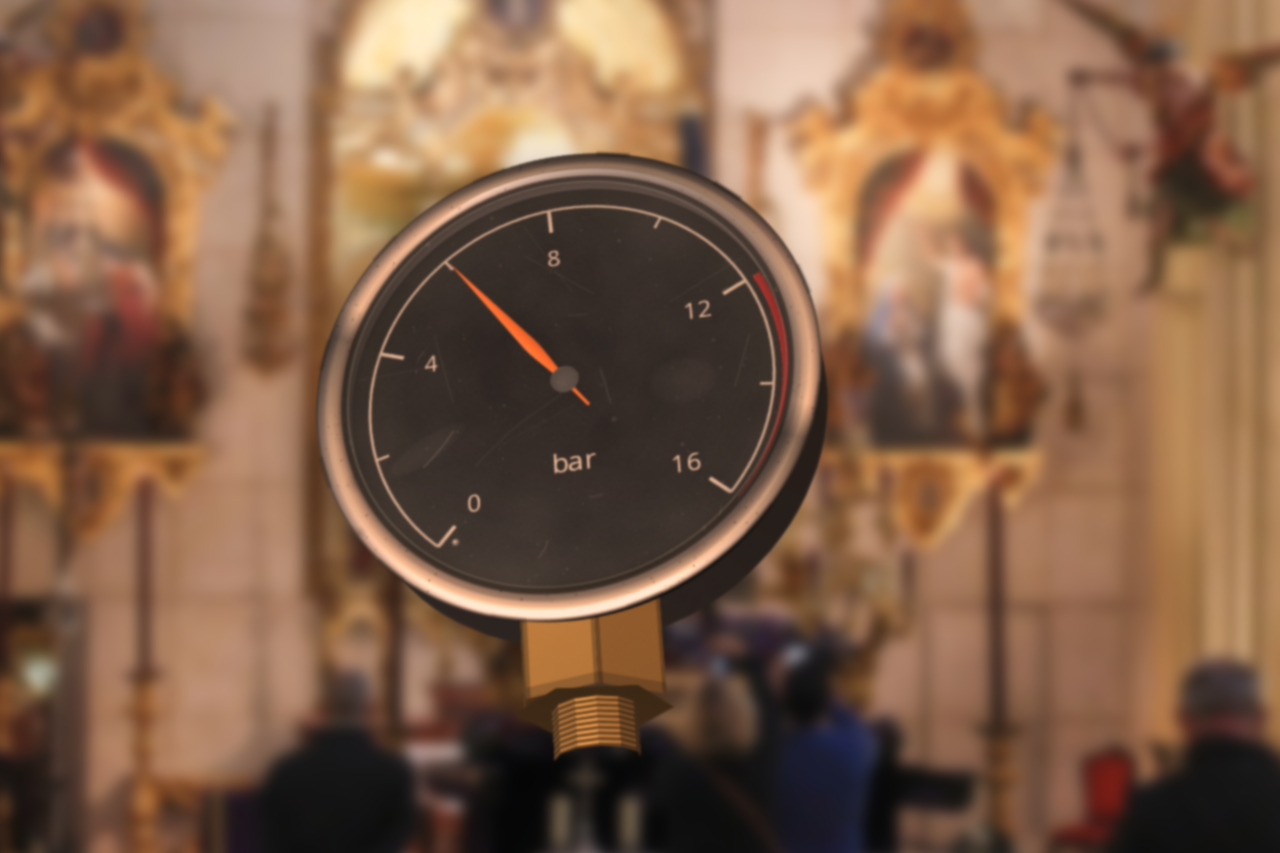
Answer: 6 bar
